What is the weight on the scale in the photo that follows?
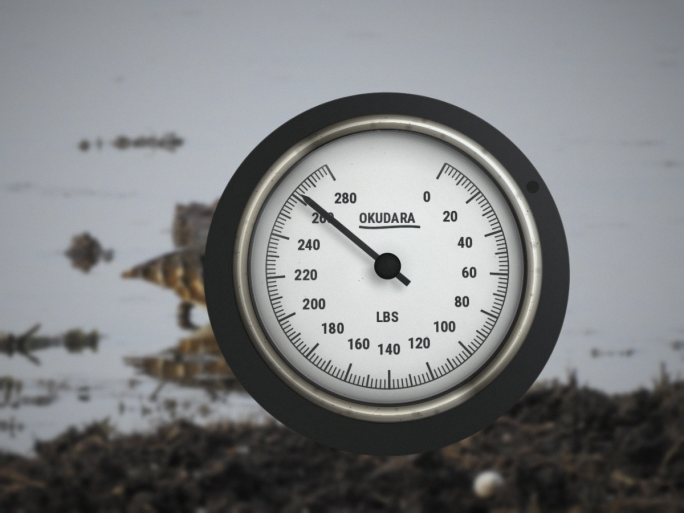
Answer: 262 lb
